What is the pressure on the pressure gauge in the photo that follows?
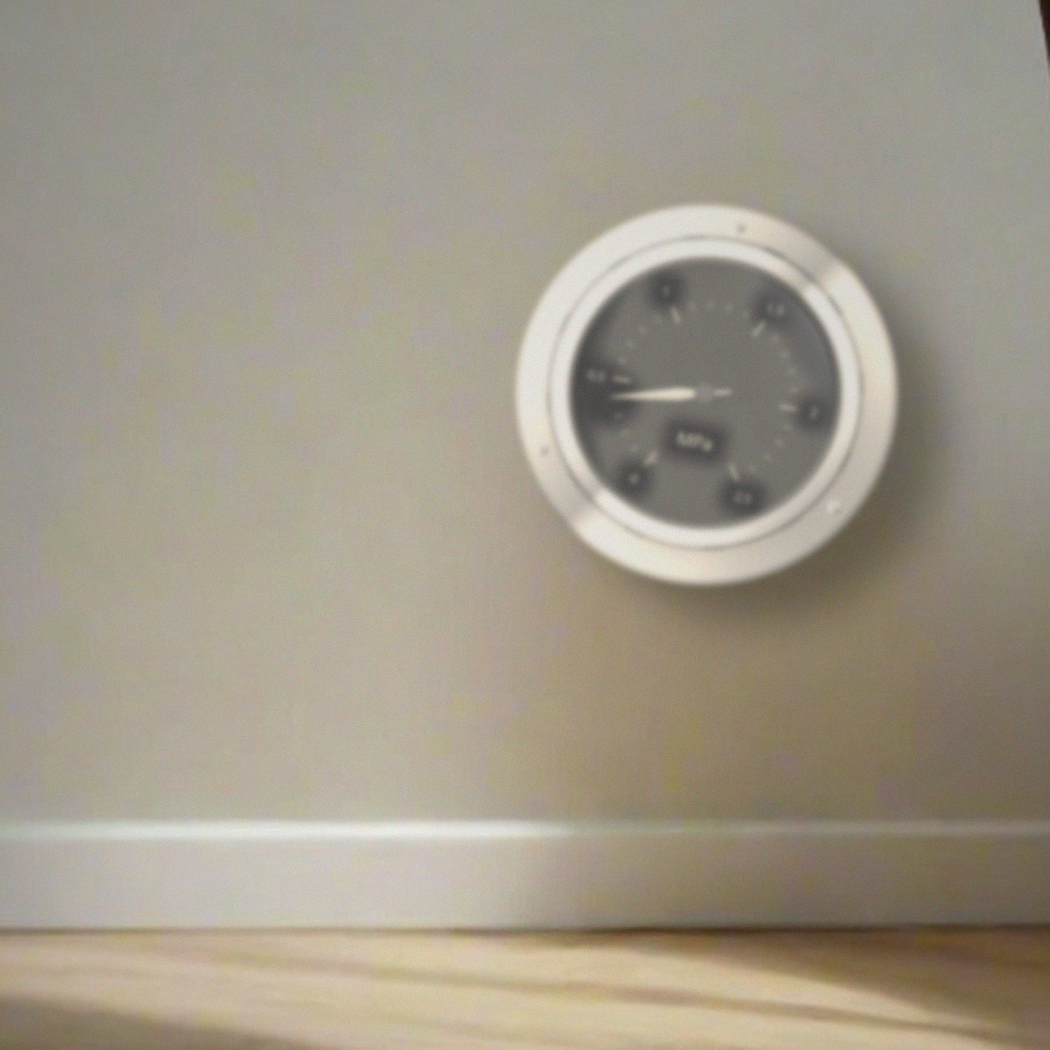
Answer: 0.4 MPa
